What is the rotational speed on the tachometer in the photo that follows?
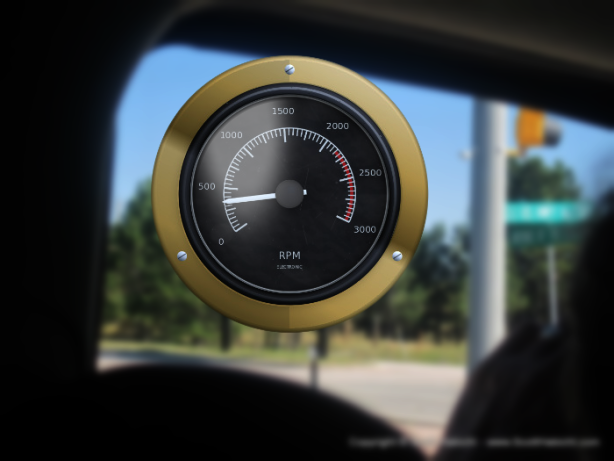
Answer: 350 rpm
